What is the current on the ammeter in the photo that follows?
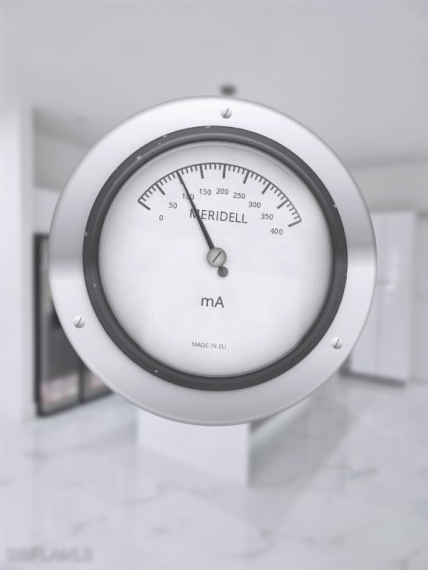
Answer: 100 mA
